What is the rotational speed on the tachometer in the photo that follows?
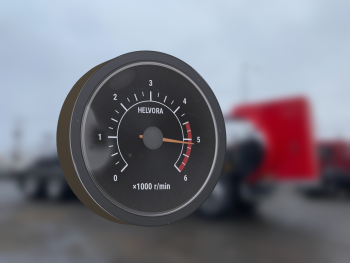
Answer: 5125 rpm
